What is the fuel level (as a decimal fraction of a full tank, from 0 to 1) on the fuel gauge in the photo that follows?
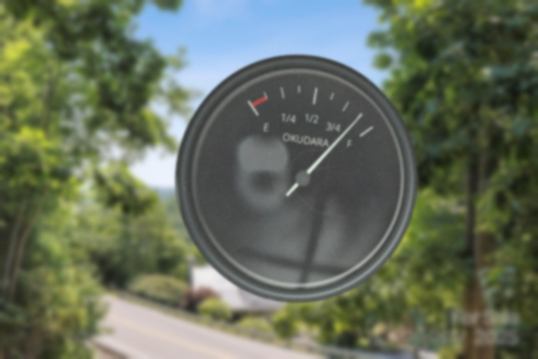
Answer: 0.875
